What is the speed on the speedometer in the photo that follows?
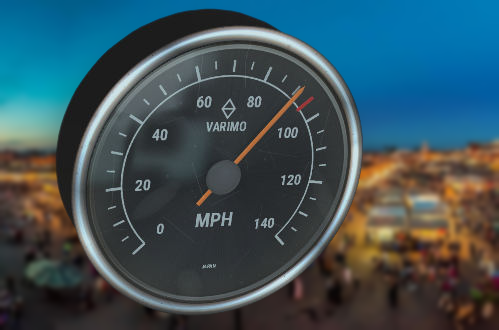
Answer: 90 mph
